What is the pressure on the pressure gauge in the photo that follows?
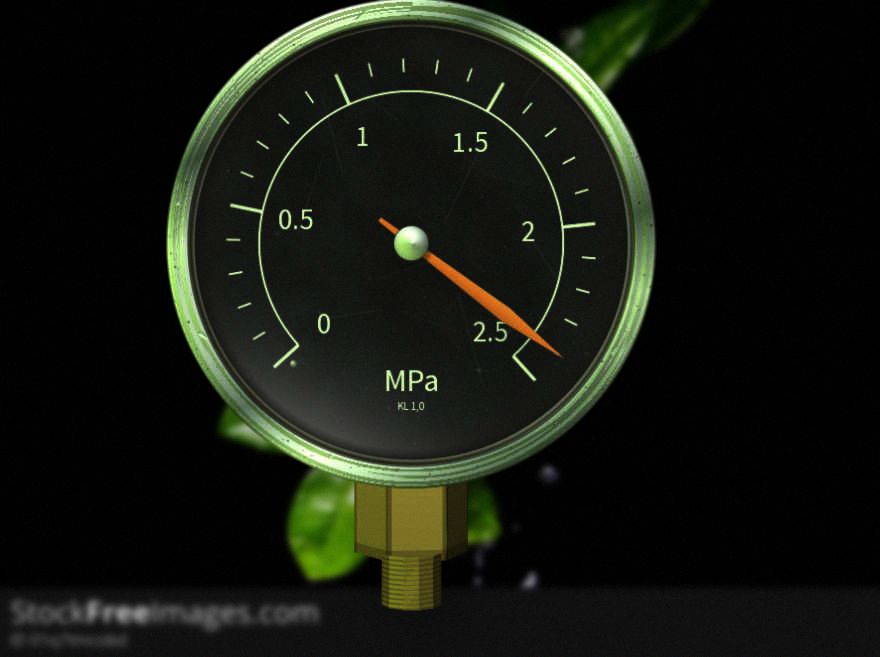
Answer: 2.4 MPa
